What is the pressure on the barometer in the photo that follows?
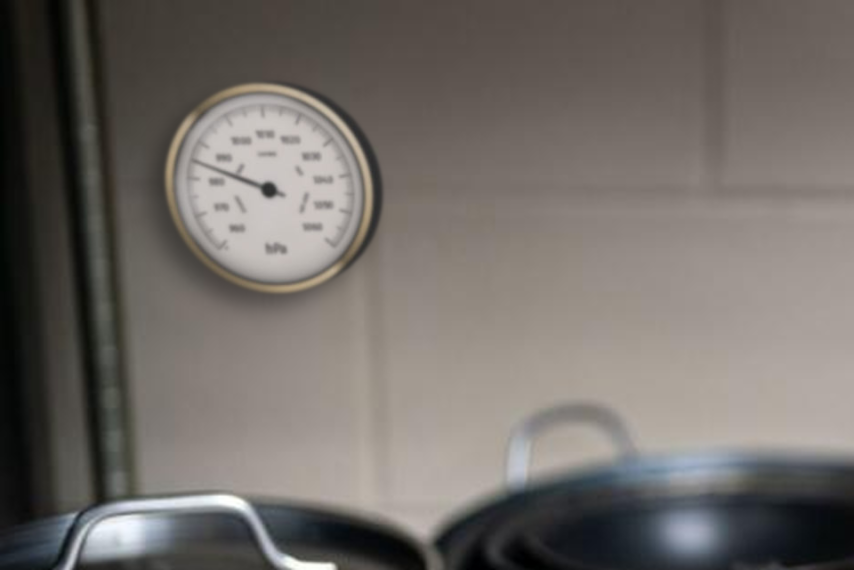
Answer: 985 hPa
